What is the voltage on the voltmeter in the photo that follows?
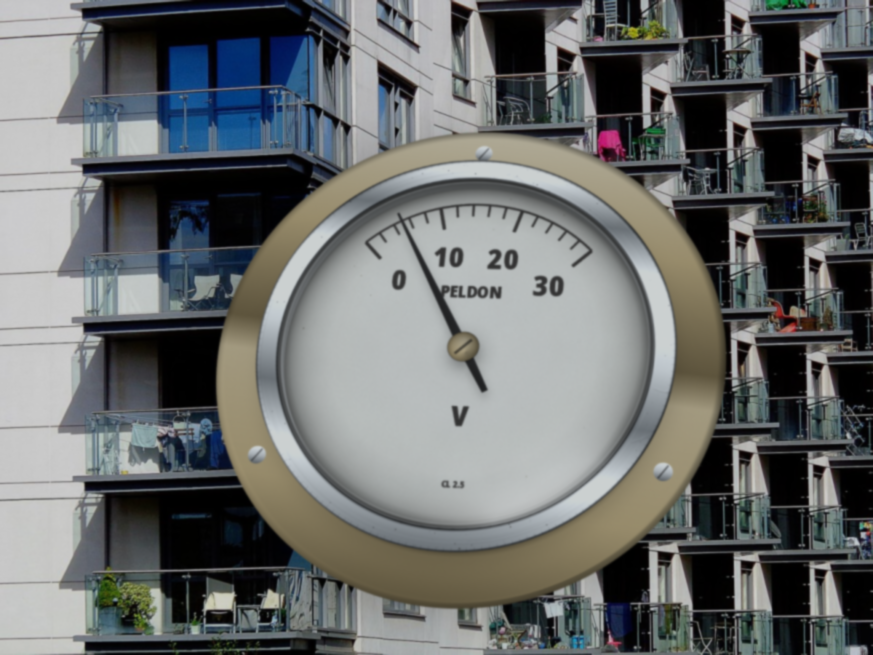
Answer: 5 V
